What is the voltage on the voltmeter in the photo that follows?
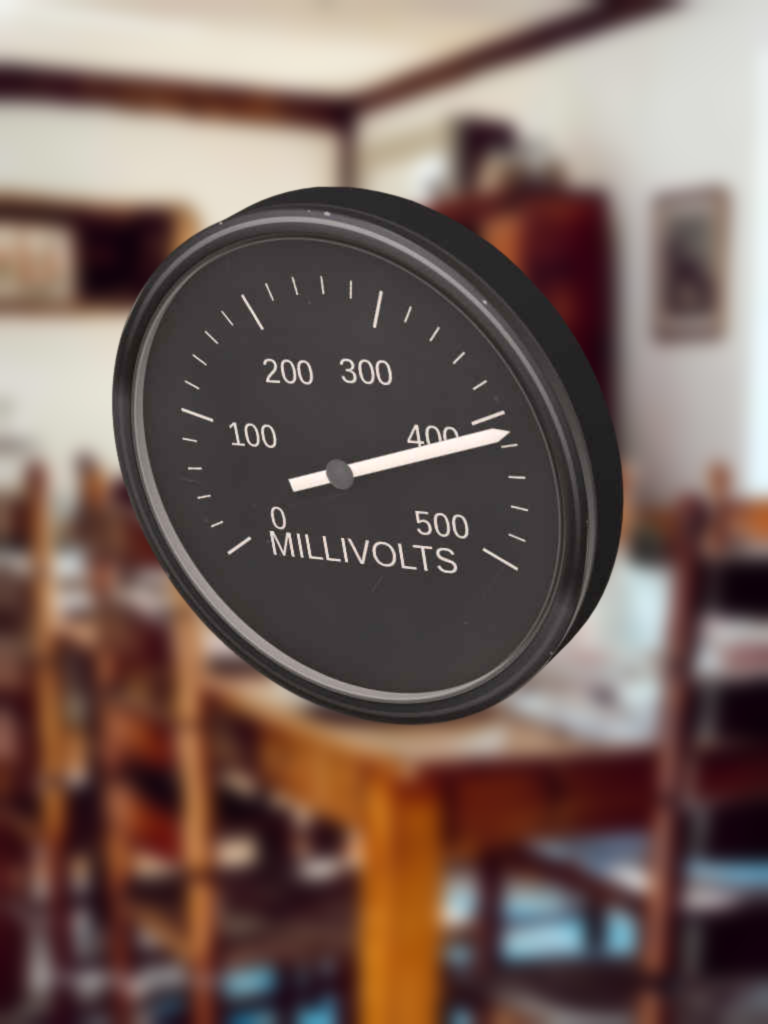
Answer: 410 mV
